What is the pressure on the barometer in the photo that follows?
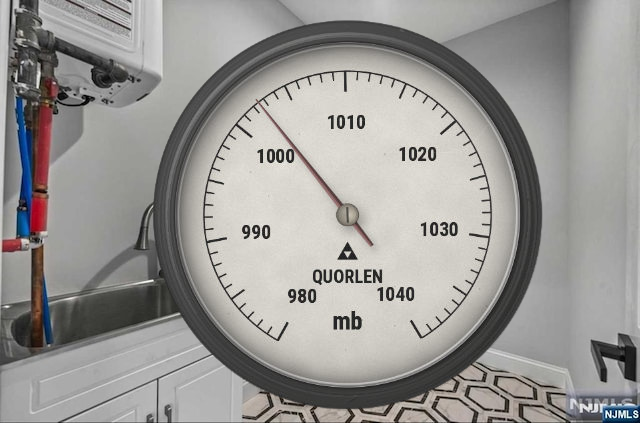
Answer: 1002.5 mbar
